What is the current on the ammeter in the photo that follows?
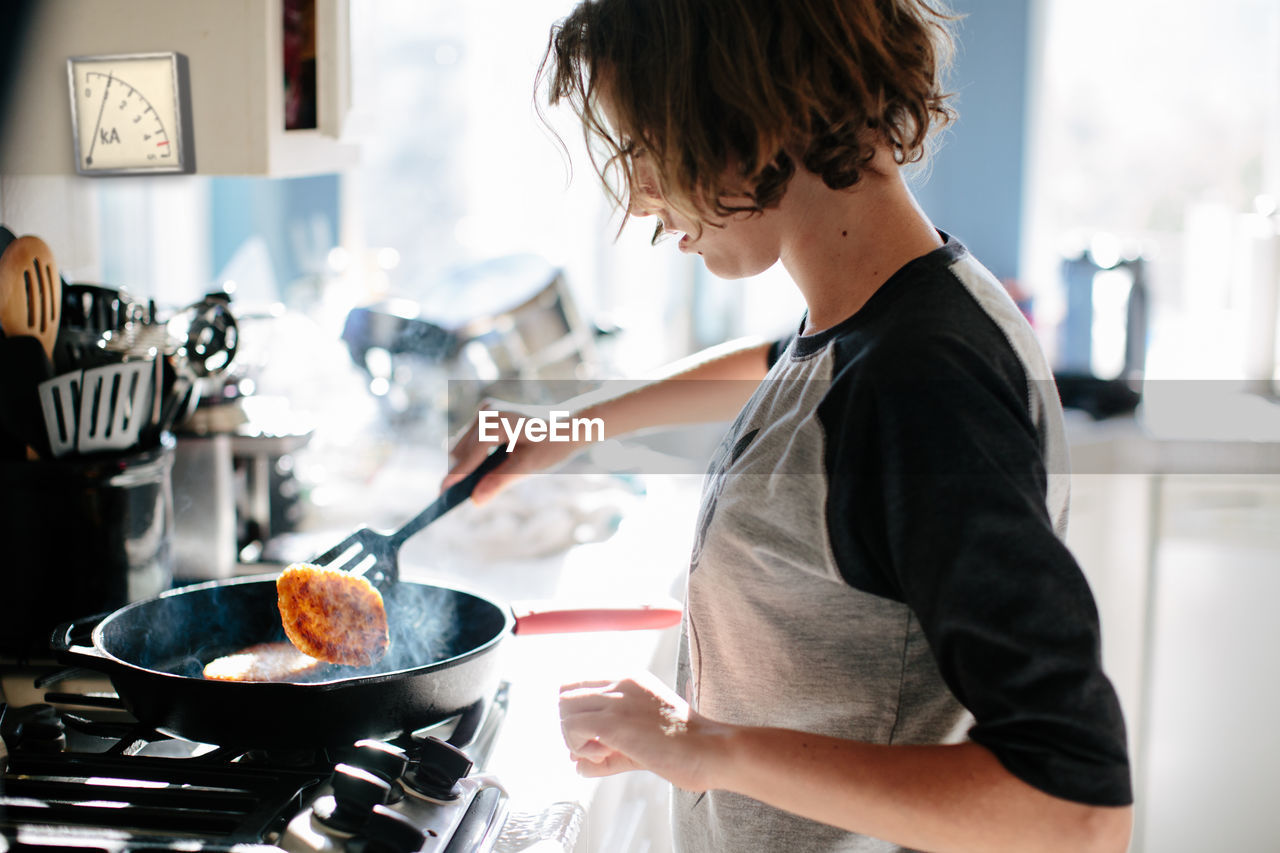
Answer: 1 kA
